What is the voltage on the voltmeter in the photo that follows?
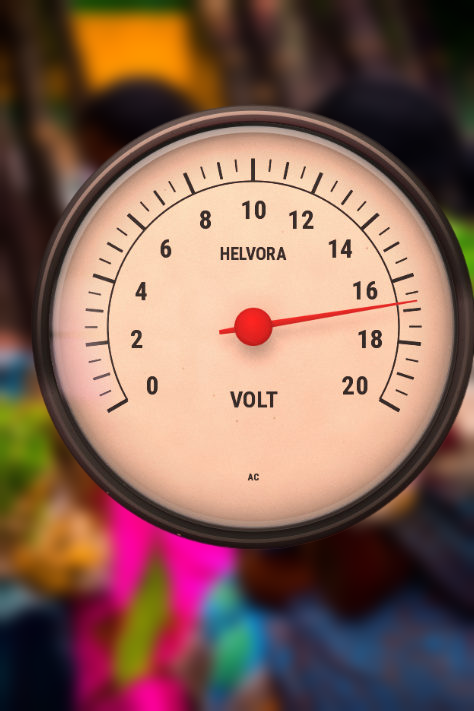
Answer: 16.75 V
